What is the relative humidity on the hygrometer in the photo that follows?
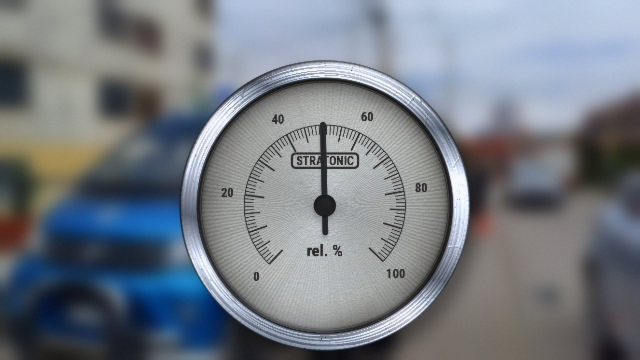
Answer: 50 %
